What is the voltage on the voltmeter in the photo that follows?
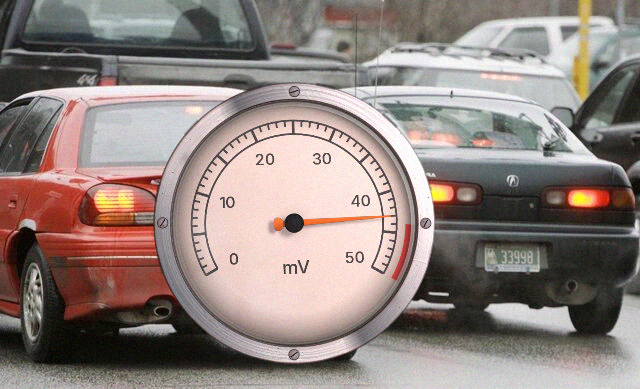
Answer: 43 mV
